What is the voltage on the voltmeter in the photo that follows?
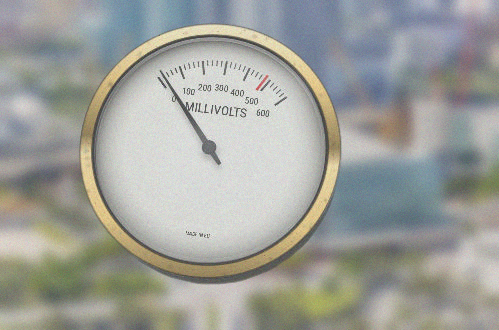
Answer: 20 mV
